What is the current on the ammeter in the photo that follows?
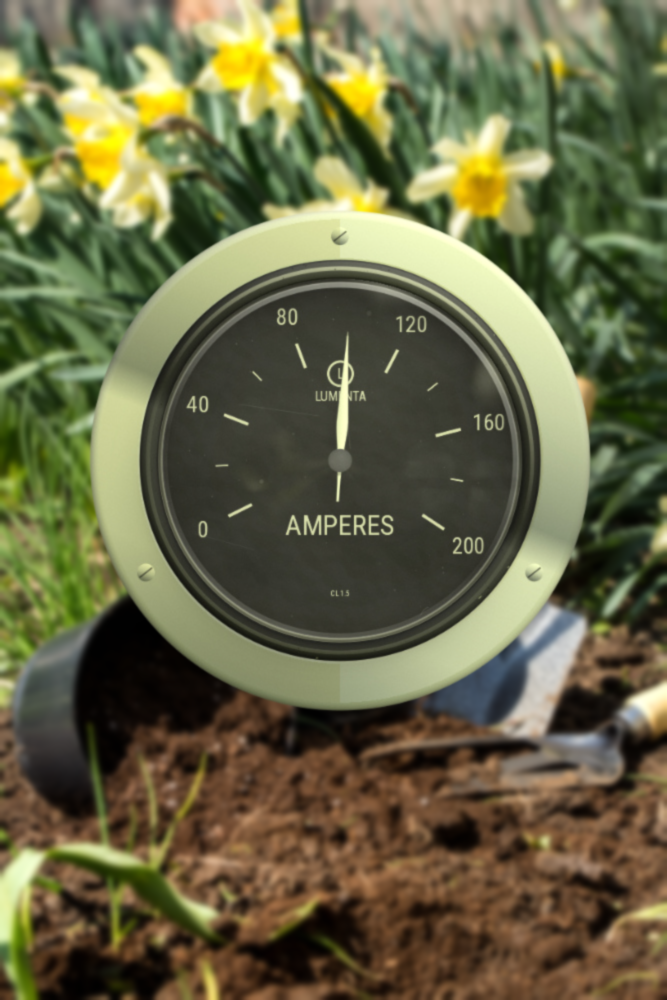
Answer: 100 A
